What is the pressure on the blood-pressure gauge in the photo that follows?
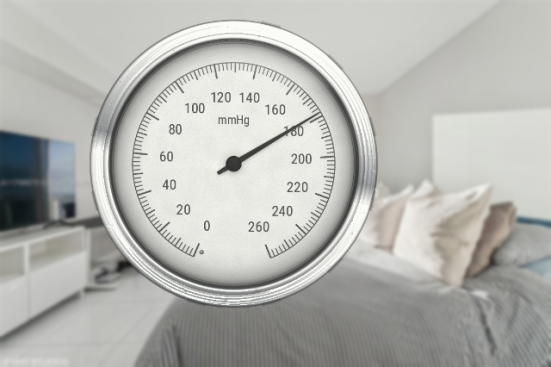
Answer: 178 mmHg
